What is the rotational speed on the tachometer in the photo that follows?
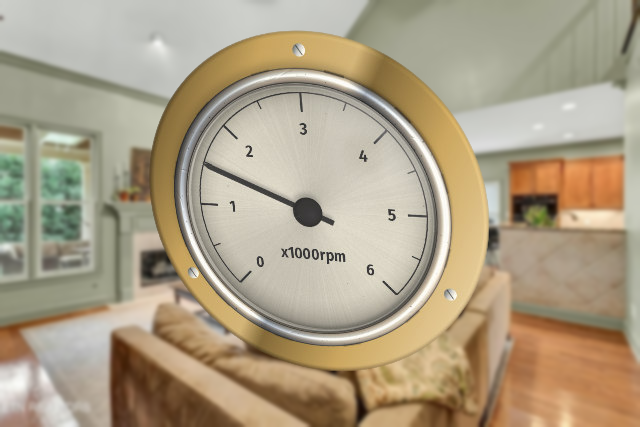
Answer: 1500 rpm
